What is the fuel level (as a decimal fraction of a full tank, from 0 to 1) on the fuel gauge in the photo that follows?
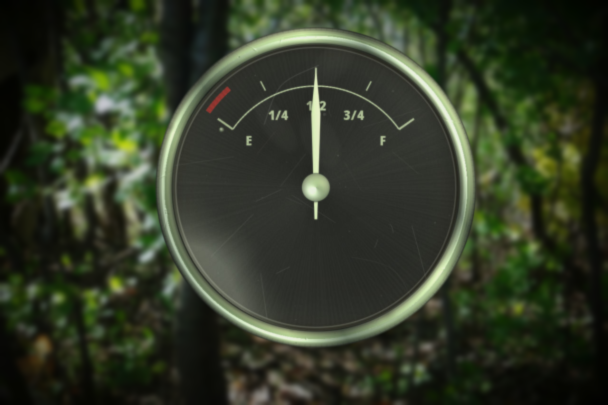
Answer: 0.5
